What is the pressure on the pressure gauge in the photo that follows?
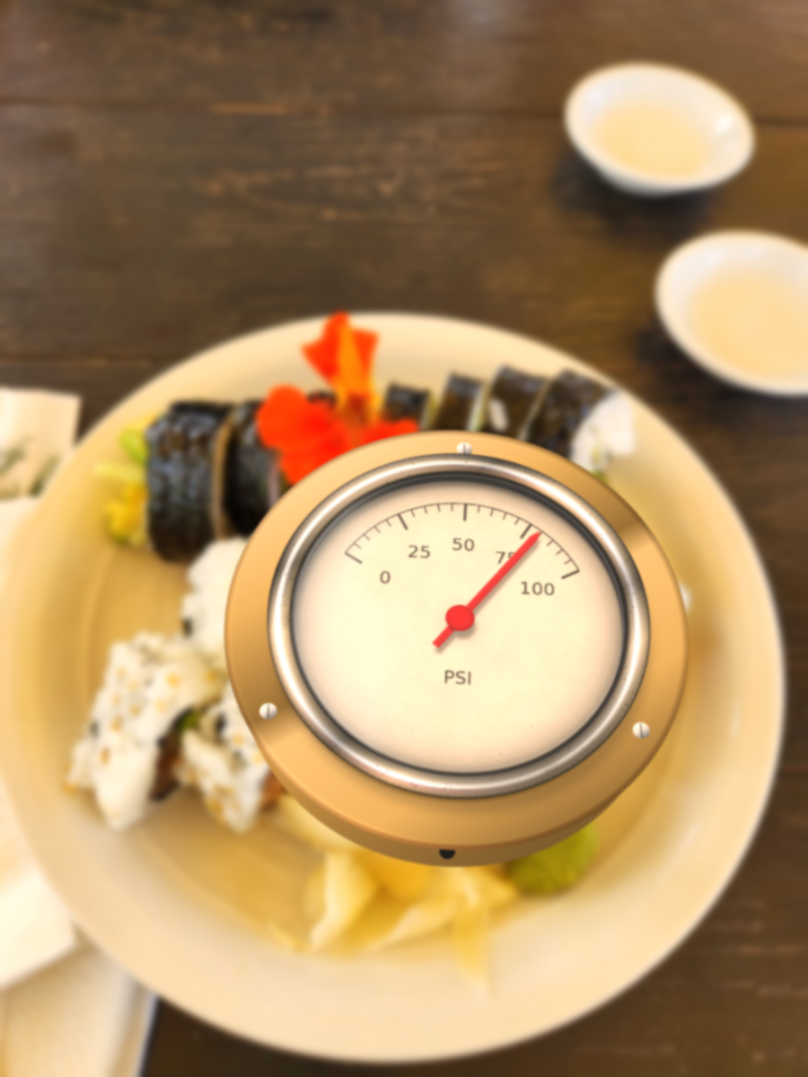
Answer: 80 psi
